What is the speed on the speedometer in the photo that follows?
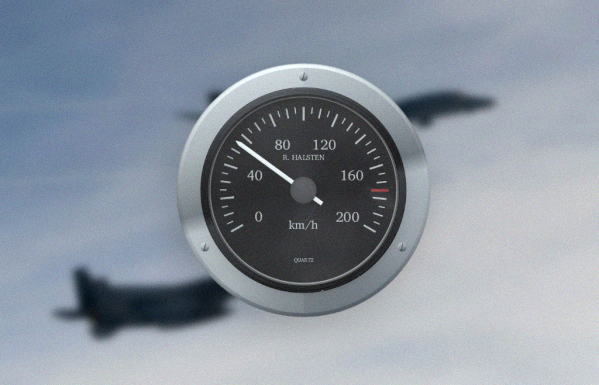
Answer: 55 km/h
